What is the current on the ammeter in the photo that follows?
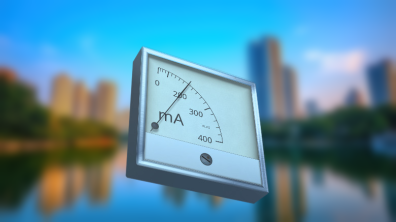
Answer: 200 mA
